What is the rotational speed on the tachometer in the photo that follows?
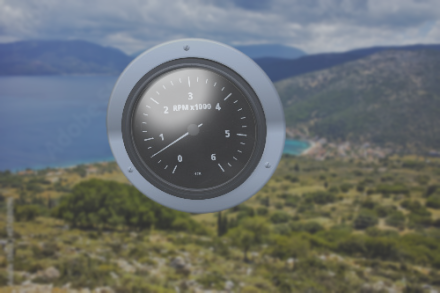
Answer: 600 rpm
